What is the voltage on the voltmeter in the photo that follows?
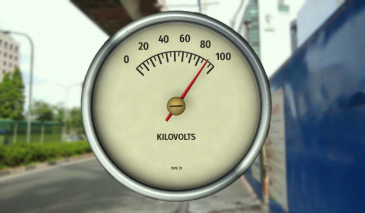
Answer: 90 kV
